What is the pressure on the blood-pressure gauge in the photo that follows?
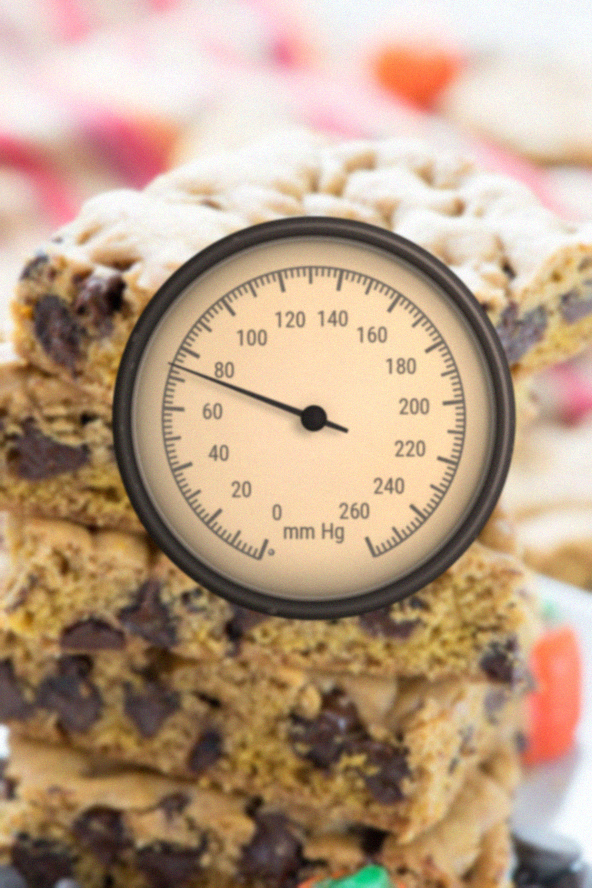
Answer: 74 mmHg
